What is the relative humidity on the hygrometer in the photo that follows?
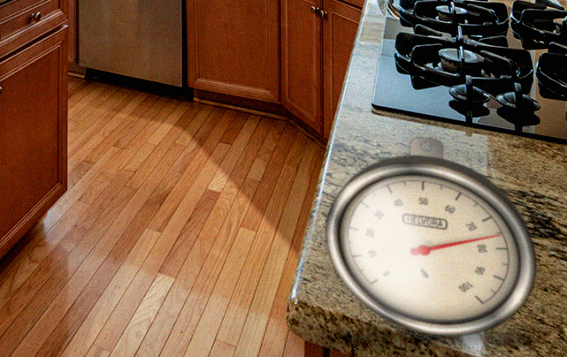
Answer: 75 %
